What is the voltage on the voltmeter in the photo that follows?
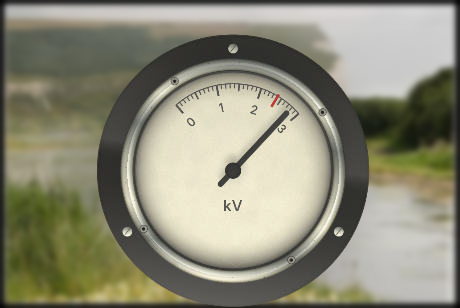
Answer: 2.8 kV
